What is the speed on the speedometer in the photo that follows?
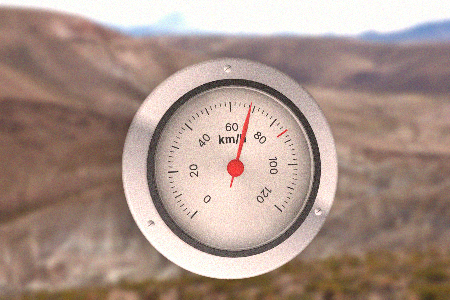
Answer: 68 km/h
